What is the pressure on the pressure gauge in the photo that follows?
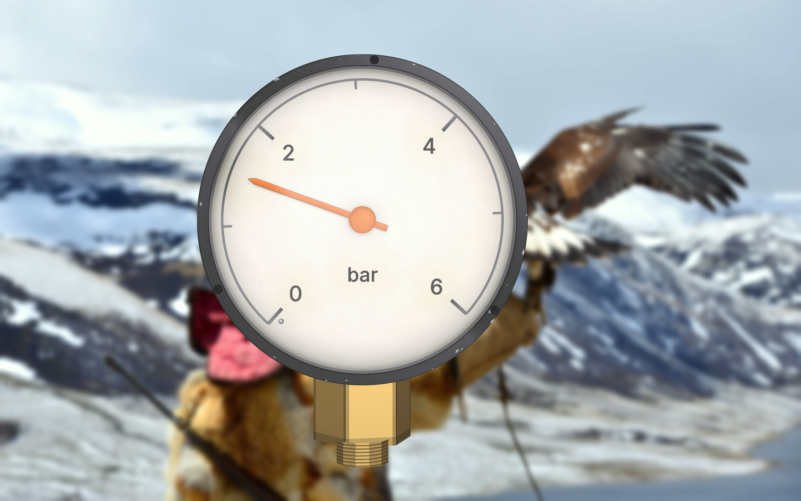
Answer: 1.5 bar
